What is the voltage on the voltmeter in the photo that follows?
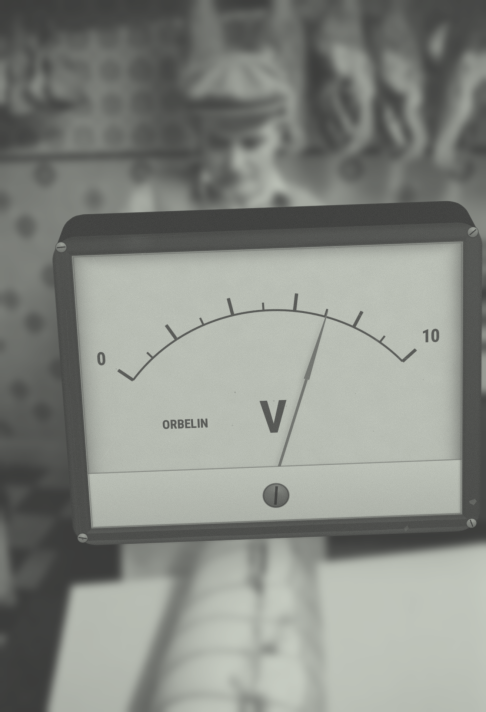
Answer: 7 V
